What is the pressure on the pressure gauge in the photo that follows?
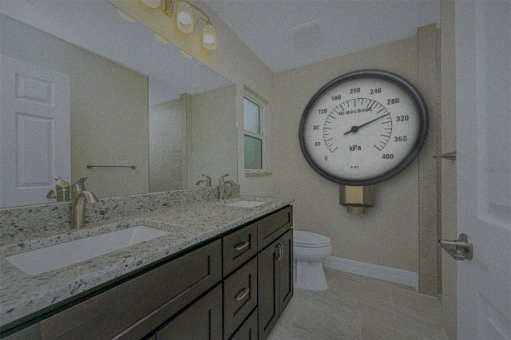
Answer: 300 kPa
